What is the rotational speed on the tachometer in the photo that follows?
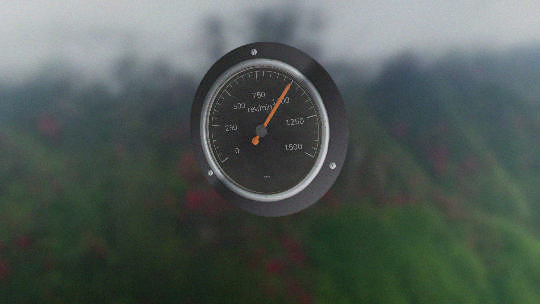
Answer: 1000 rpm
